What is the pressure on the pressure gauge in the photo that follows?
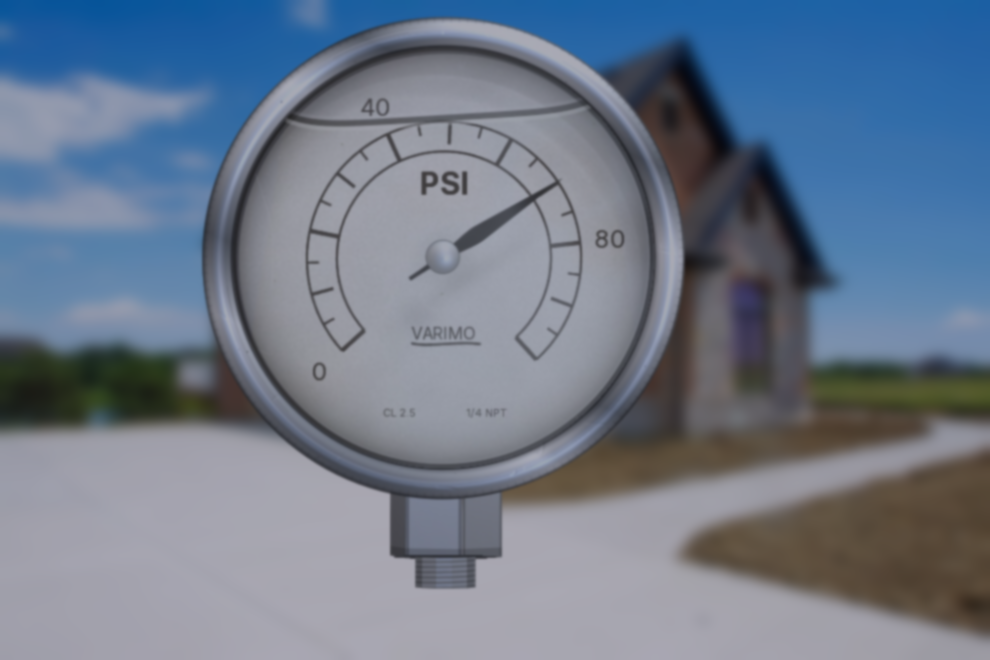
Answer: 70 psi
